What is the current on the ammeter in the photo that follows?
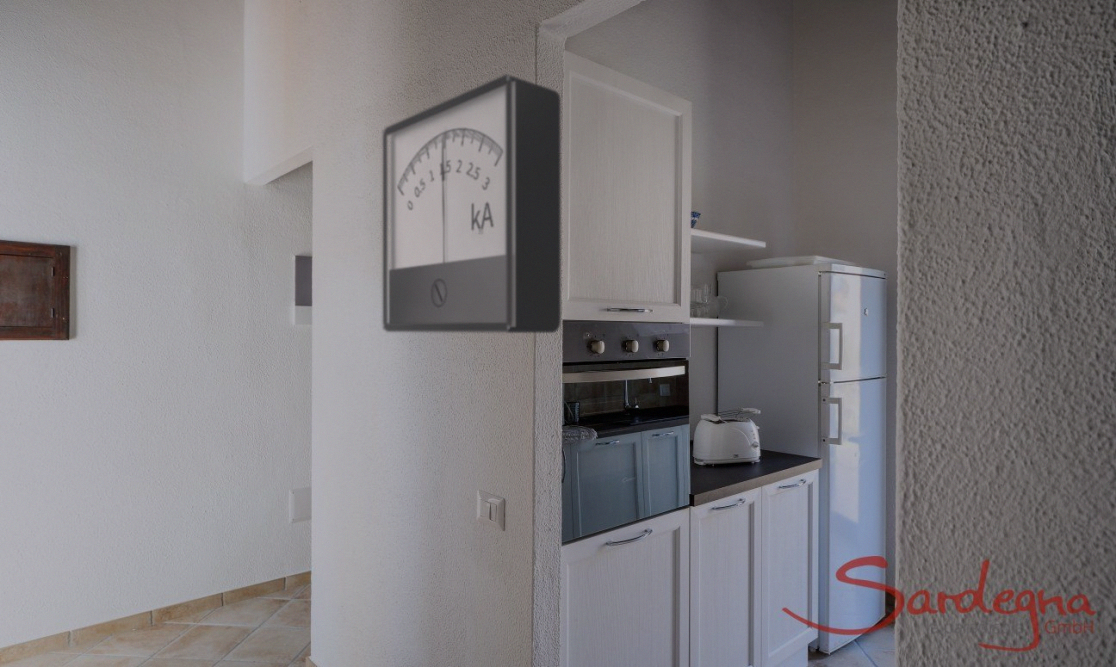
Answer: 1.5 kA
